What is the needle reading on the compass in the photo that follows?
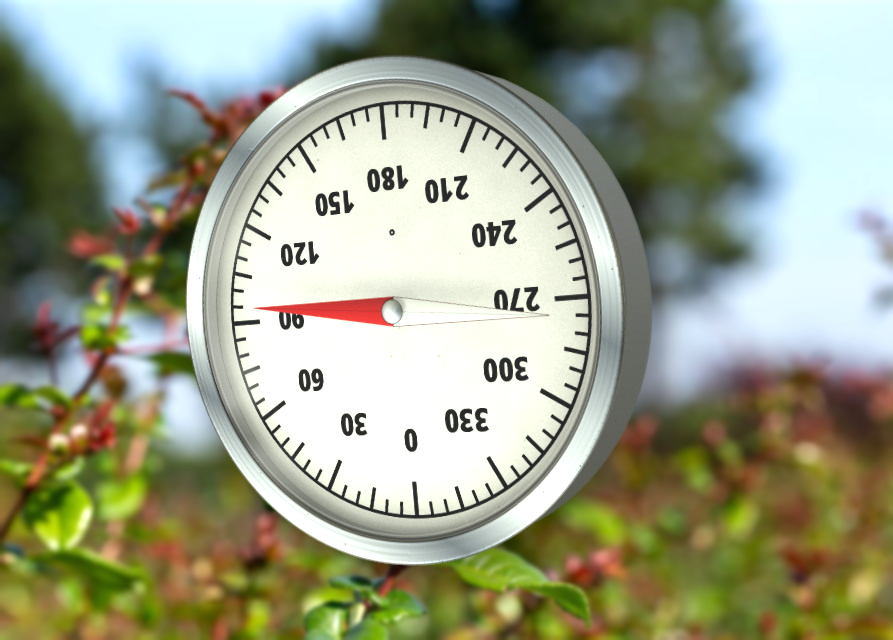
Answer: 95 °
